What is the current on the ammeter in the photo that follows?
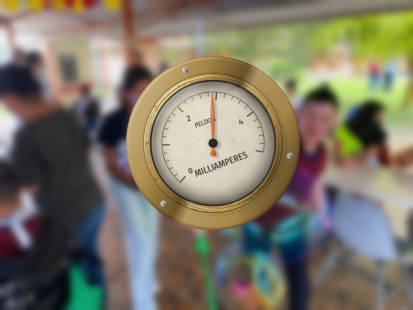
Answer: 2.9 mA
